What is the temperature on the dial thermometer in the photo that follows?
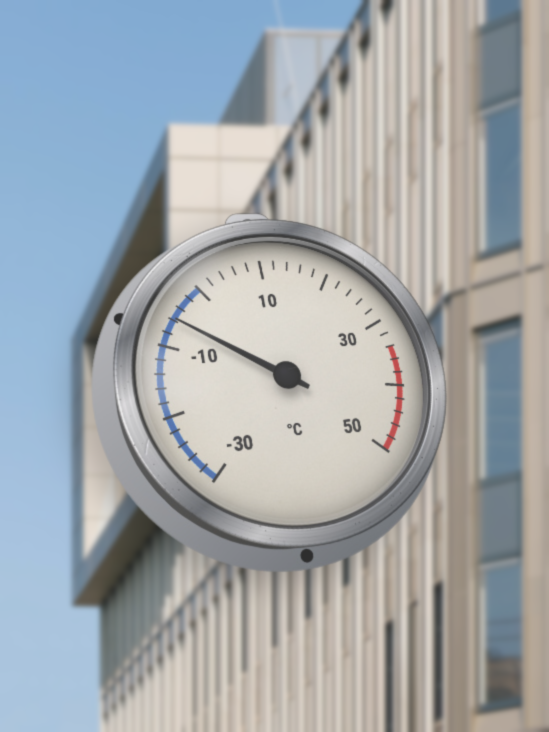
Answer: -6 °C
